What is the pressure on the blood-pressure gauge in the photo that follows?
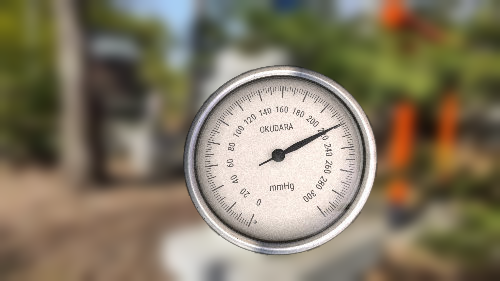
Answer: 220 mmHg
